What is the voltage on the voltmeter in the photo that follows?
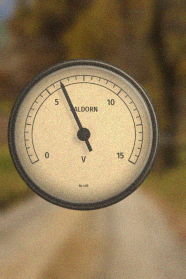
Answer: 6 V
